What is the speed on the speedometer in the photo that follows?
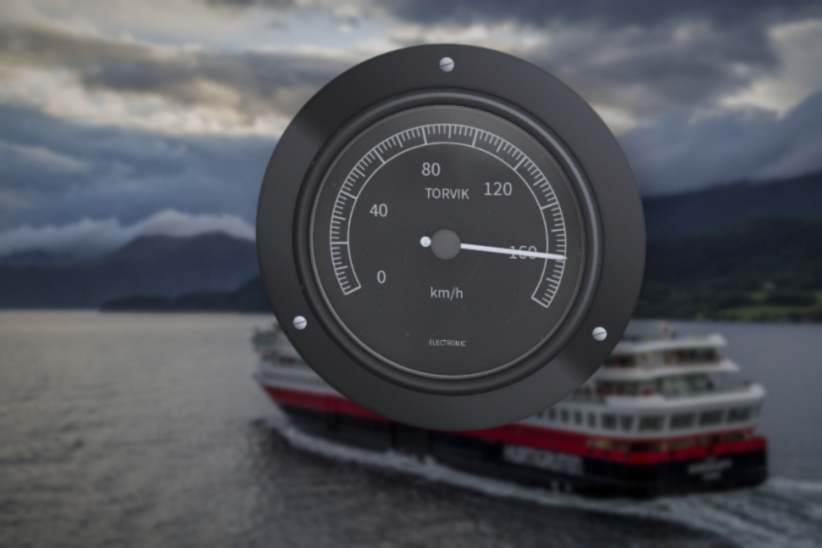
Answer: 160 km/h
